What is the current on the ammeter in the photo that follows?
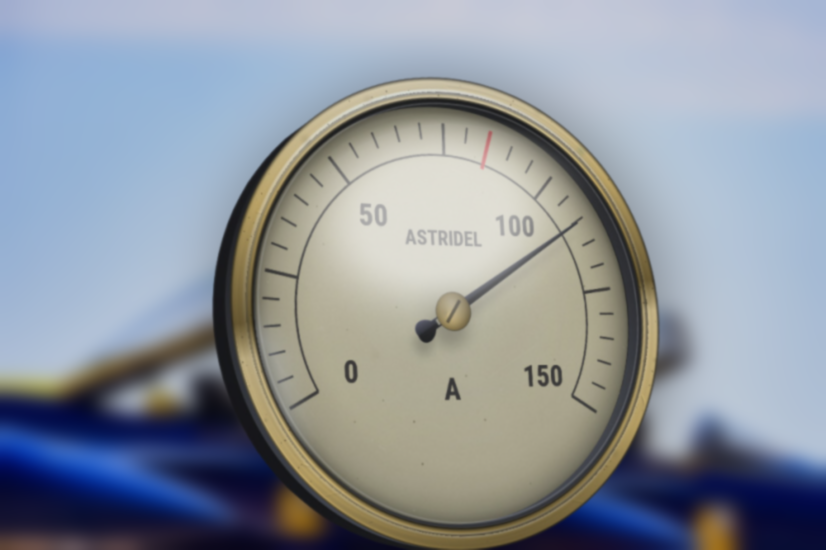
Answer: 110 A
